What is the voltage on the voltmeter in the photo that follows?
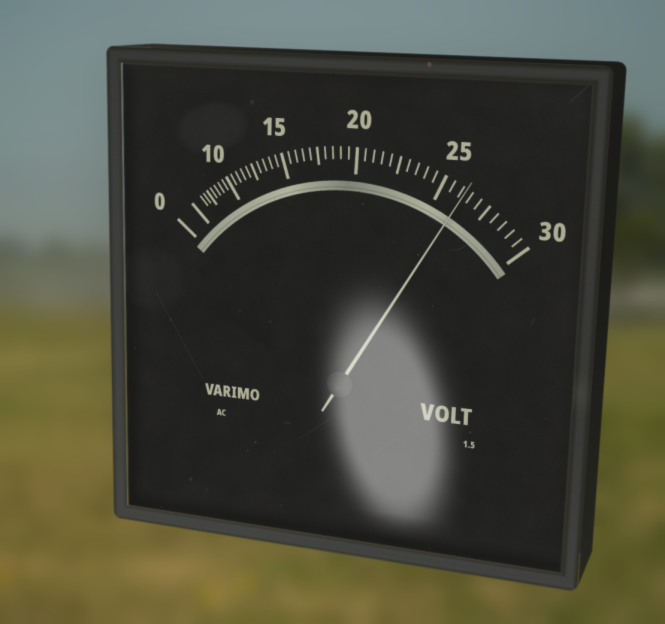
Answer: 26.25 V
